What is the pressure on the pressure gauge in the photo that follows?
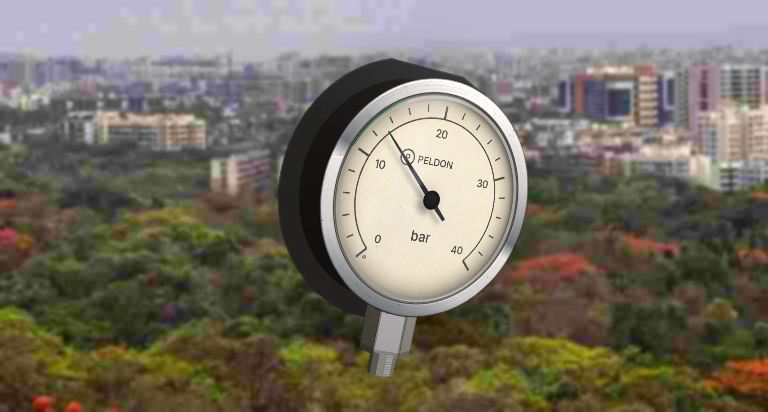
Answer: 13 bar
